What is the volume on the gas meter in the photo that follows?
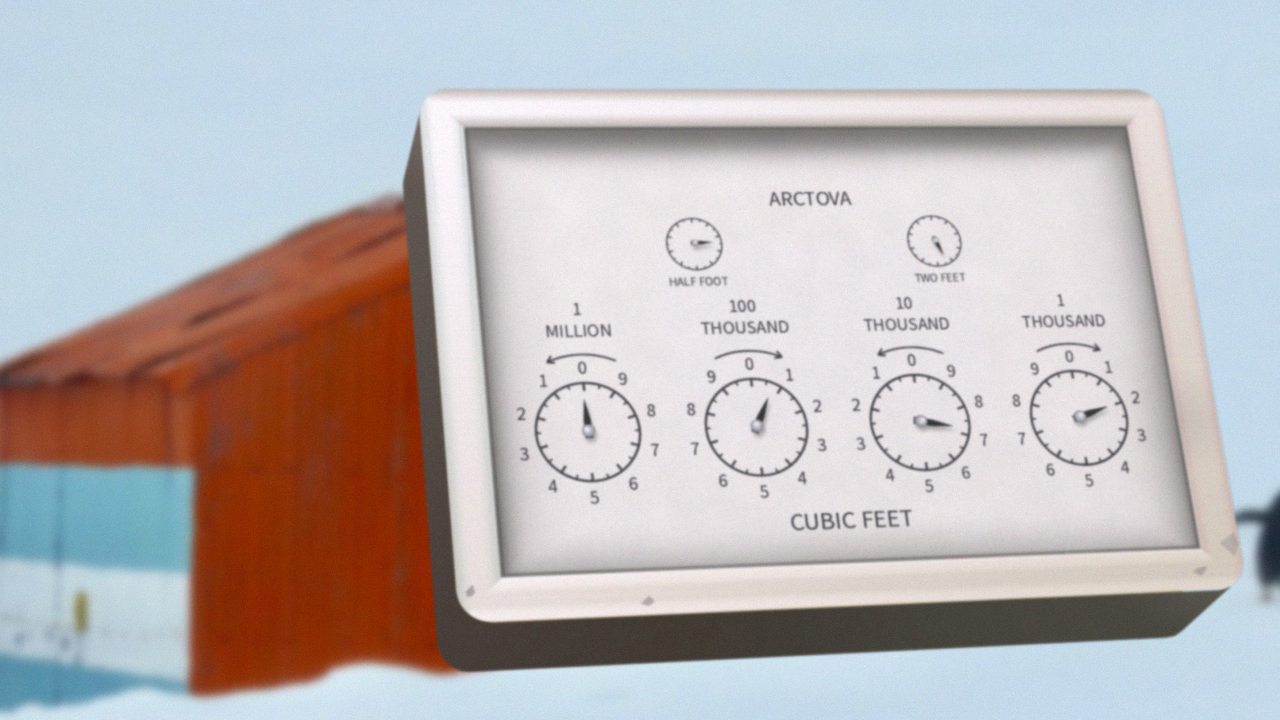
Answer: 7200 ft³
